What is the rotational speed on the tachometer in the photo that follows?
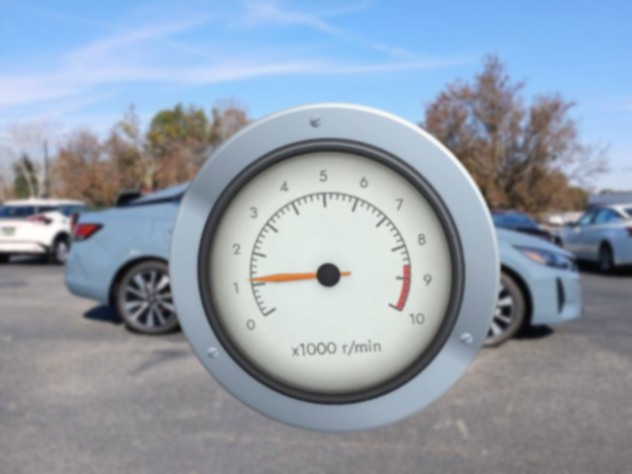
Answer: 1200 rpm
